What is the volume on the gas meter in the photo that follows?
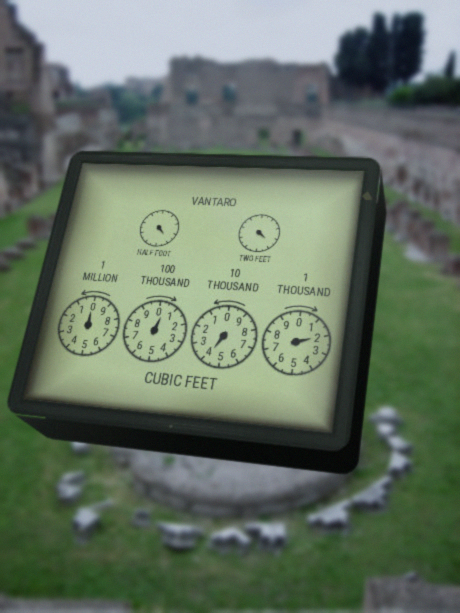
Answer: 4200 ft³
